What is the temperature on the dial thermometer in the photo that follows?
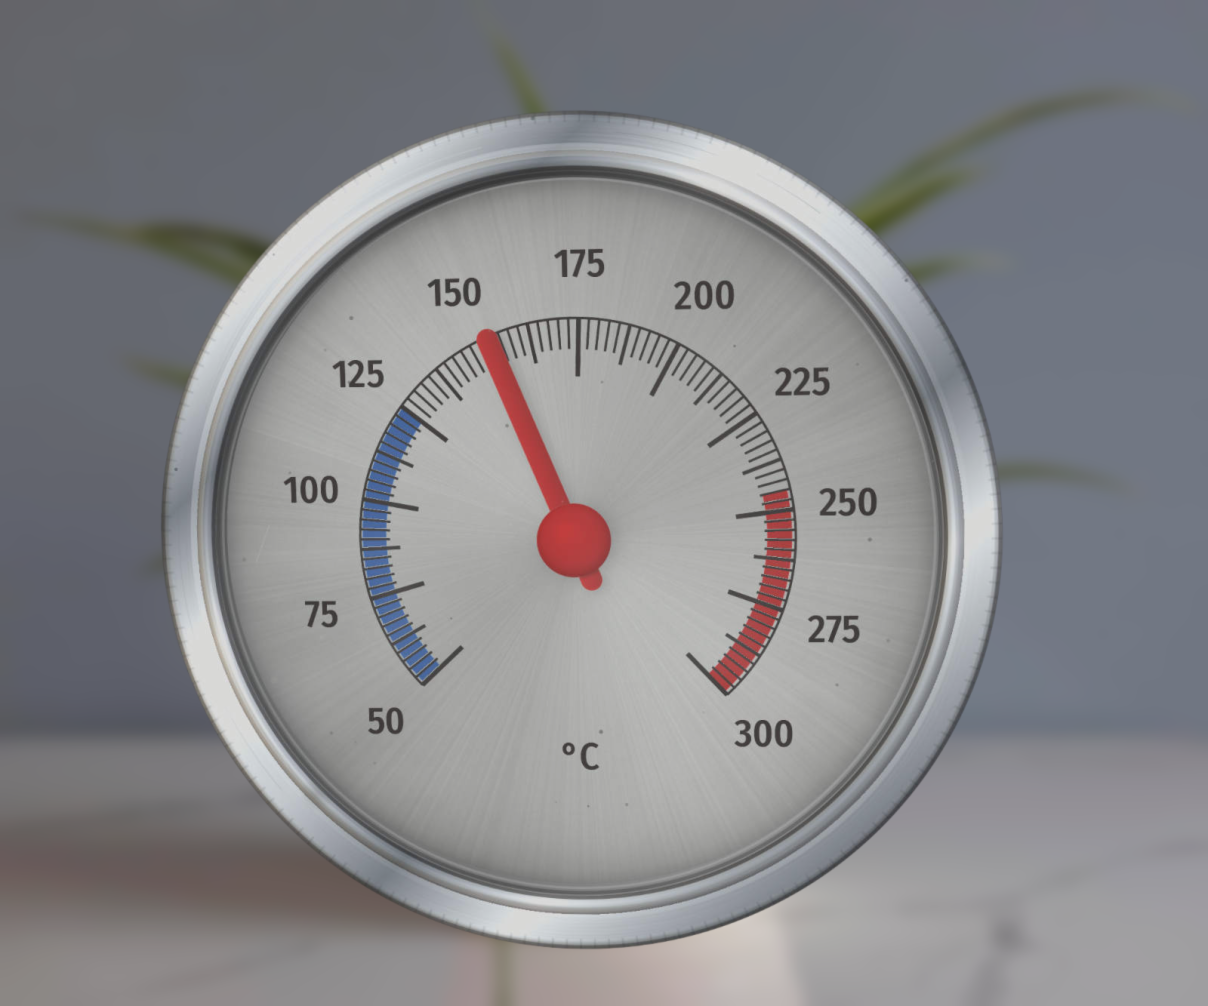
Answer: 152.5 °C
